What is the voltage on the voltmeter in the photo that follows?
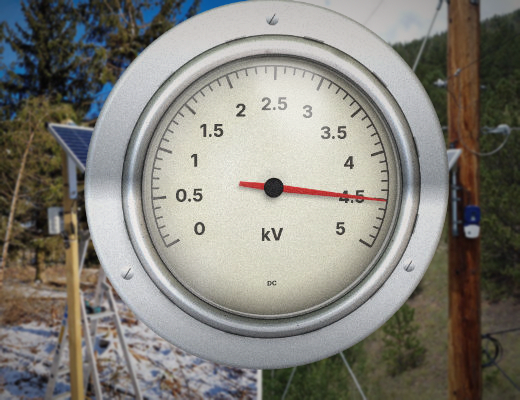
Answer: 4.5 kV
